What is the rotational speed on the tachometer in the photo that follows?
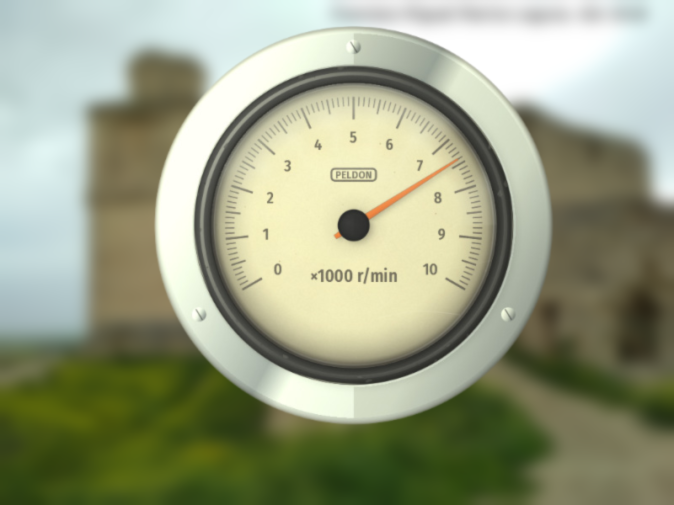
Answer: 7400 rpm
